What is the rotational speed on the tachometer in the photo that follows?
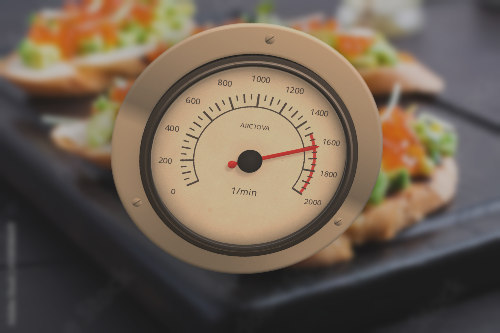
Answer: 1600 rpm
